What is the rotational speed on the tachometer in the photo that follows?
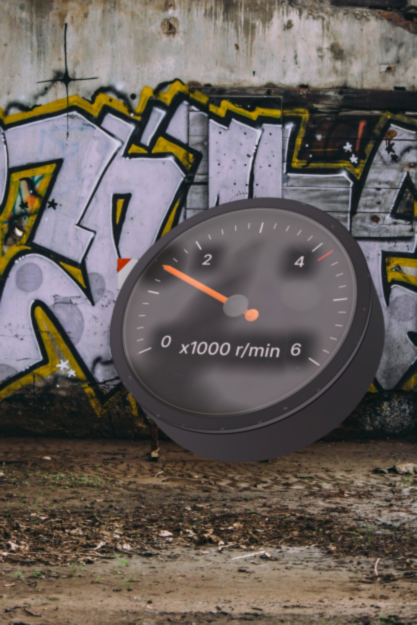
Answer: 1400 rpm
